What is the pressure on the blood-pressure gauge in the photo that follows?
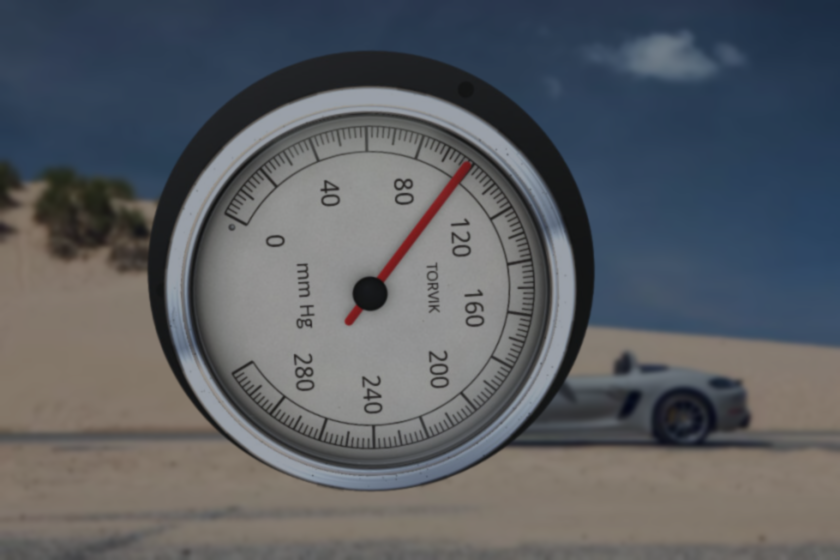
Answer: 98 mmHg
